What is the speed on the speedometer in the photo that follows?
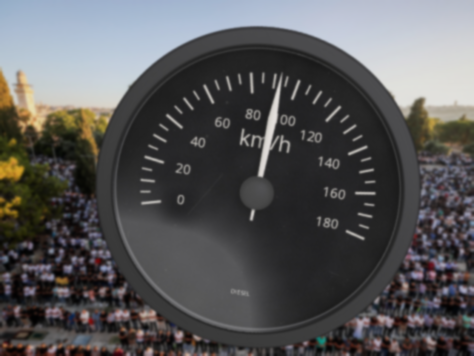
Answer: 92.5 km/h
